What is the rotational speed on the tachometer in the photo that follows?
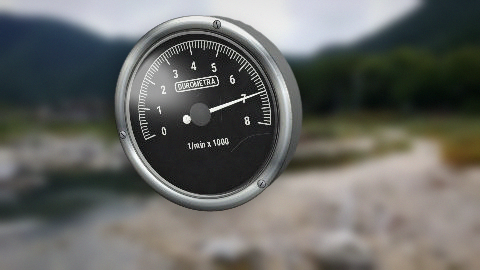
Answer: 7000 rpm
